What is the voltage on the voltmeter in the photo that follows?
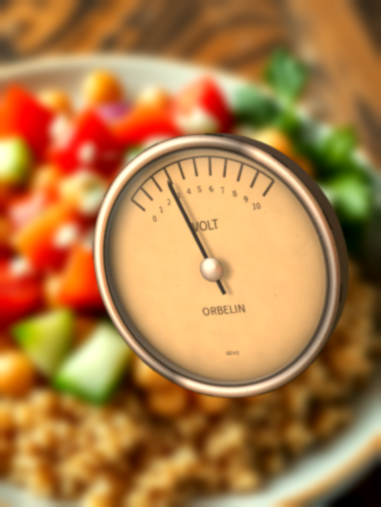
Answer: 3 V
